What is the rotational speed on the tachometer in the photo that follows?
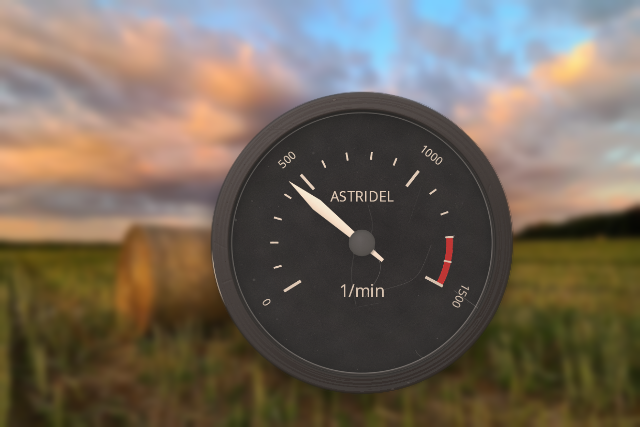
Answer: 450 rpm
